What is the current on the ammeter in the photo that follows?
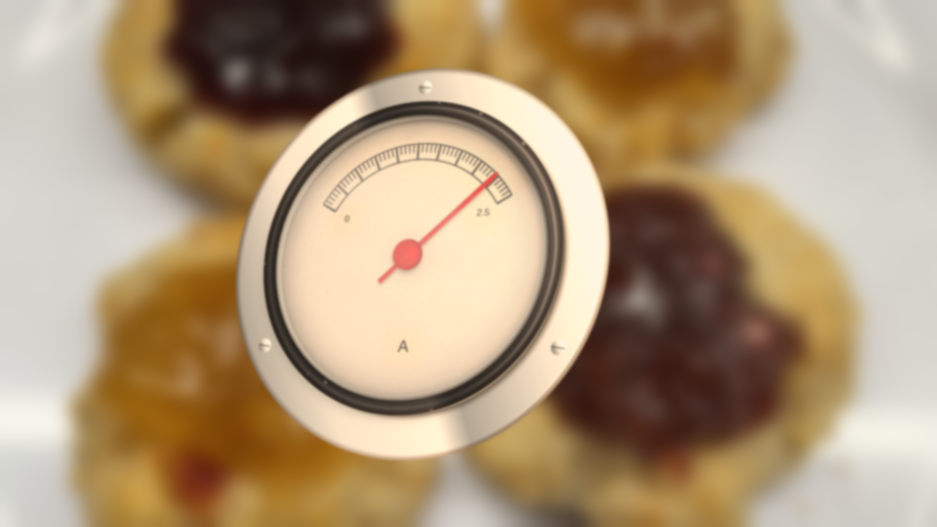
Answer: 2.25 A
